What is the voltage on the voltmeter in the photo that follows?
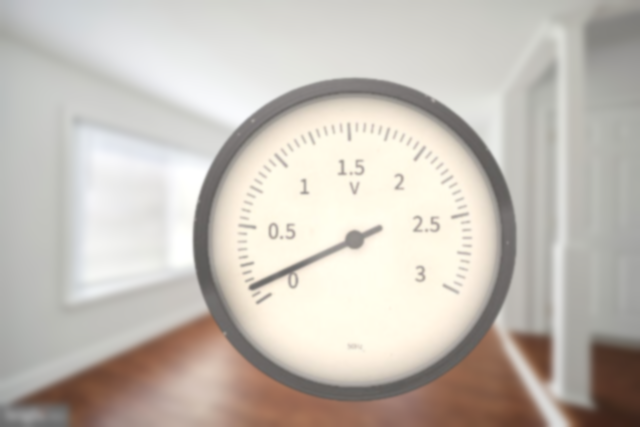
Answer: 0.1 V
